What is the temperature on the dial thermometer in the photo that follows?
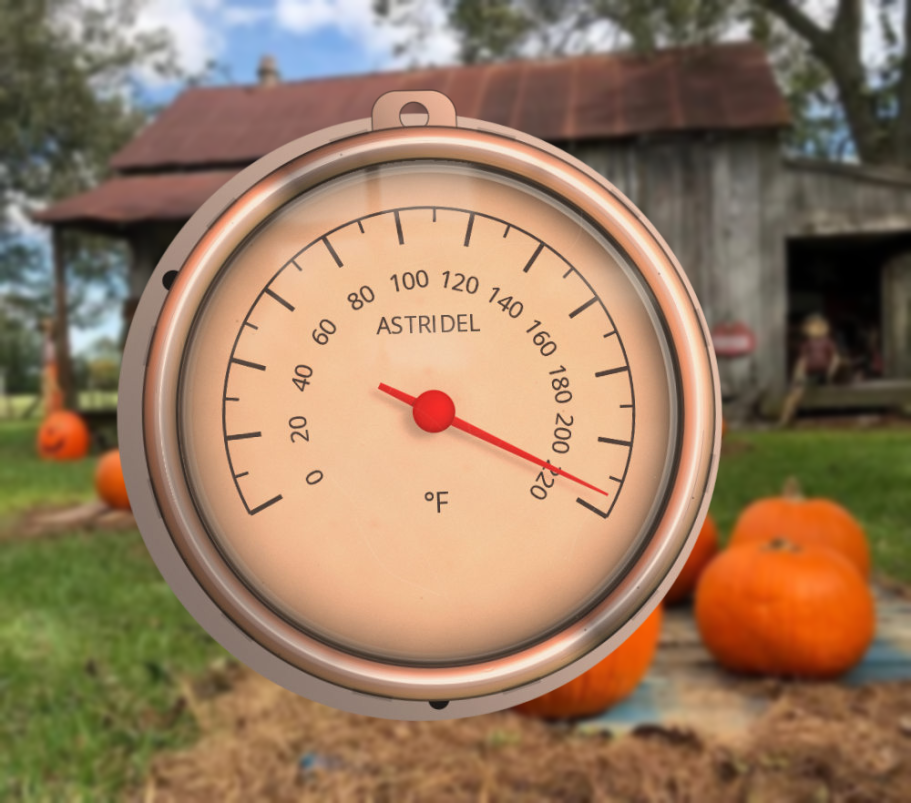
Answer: 215 °F
